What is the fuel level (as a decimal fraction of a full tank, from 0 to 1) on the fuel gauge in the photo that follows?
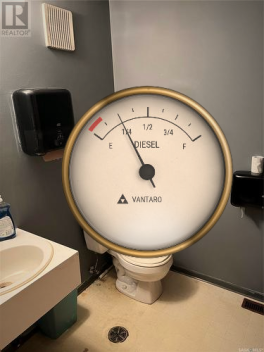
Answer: 0.25
